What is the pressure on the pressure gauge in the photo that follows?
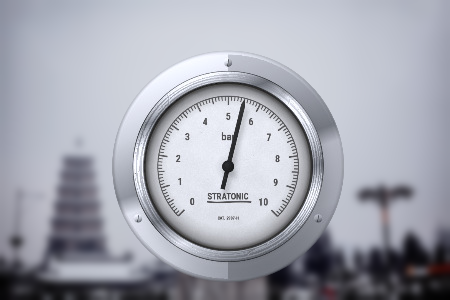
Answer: 5.5 bar
